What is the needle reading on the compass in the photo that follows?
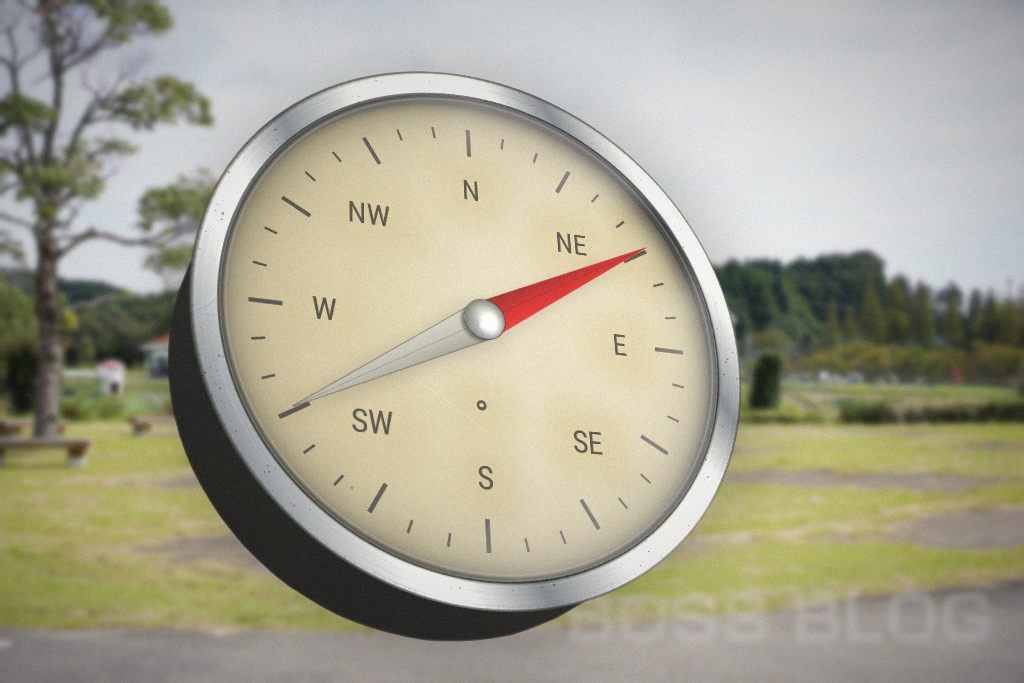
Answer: 60 °
